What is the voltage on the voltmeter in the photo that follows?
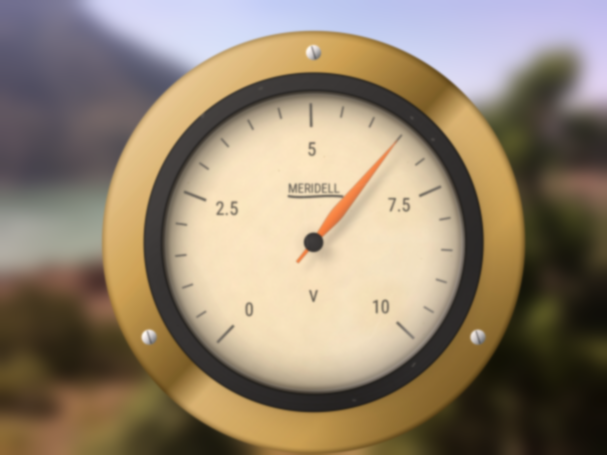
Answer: 6.5 V
